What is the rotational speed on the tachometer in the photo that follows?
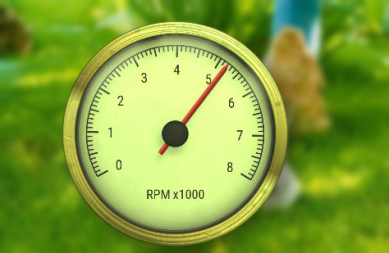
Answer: 5200 rpm
